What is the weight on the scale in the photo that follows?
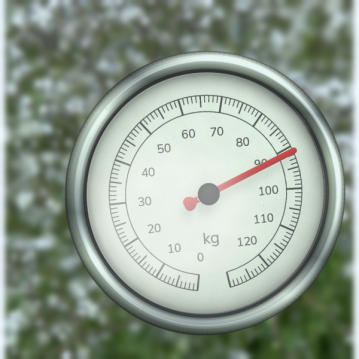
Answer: 91 kg
